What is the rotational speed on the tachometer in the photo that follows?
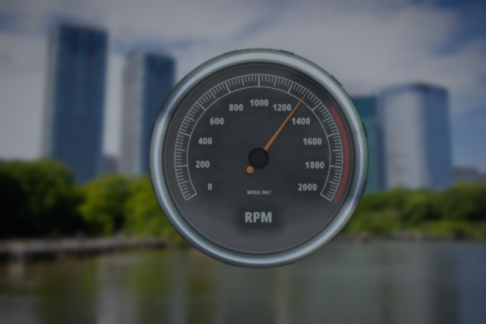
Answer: 1300 rpm
